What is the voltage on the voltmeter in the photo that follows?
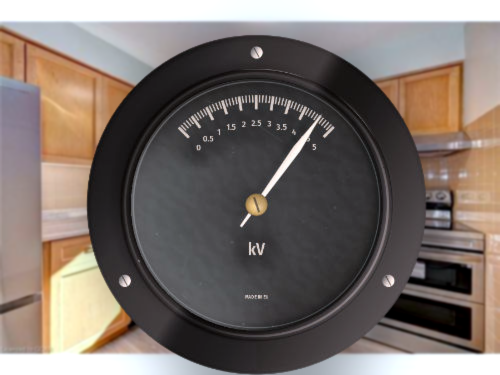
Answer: 4.5 kV
